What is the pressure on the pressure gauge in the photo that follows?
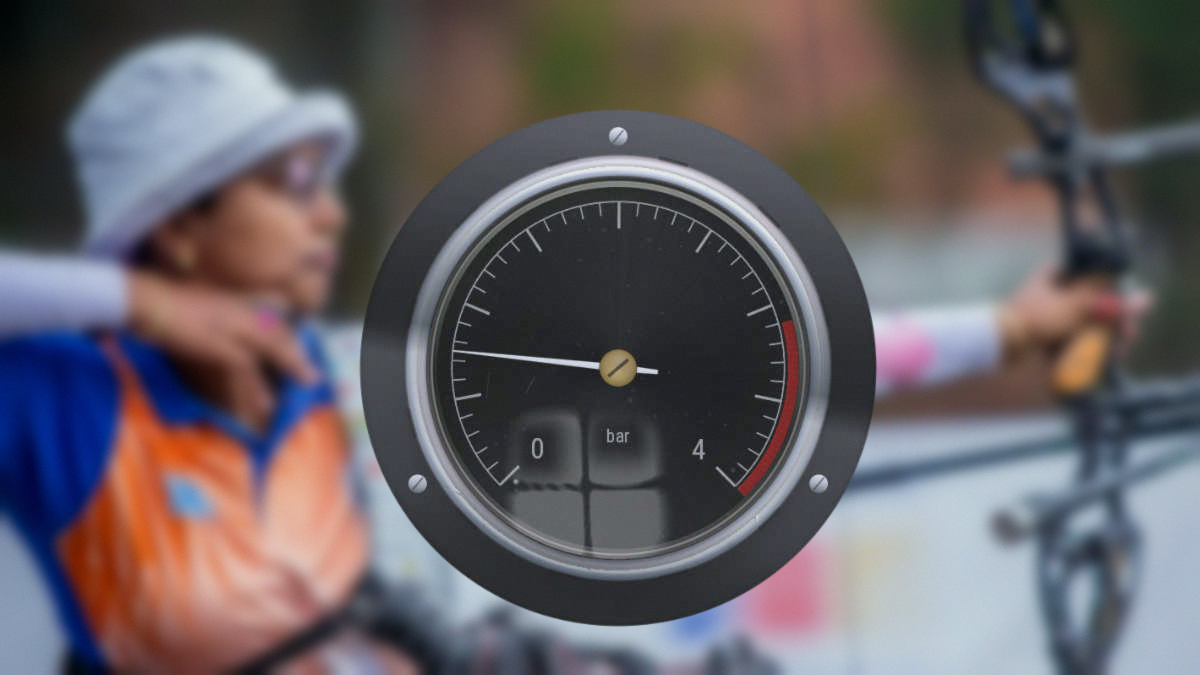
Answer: 0.75 bar
